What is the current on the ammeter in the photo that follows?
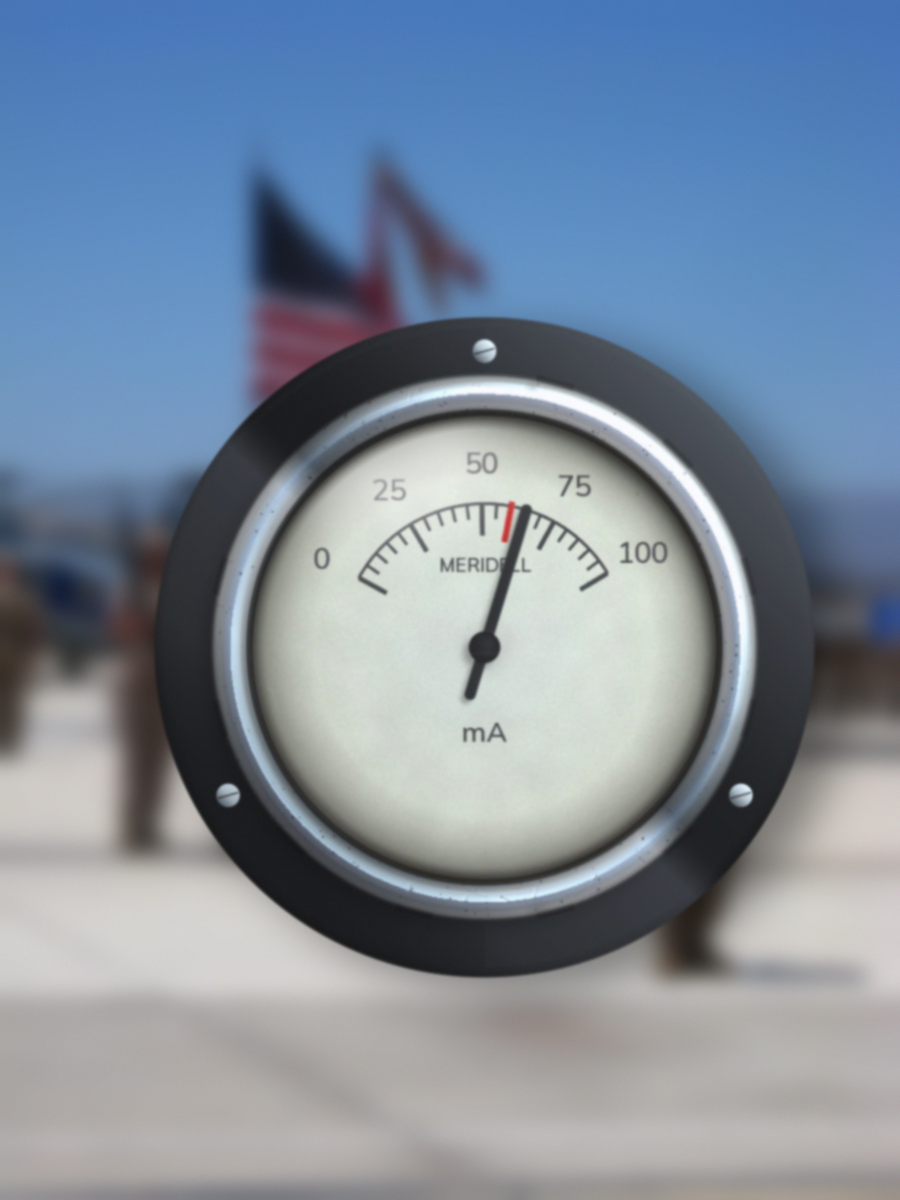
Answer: 65 mA
